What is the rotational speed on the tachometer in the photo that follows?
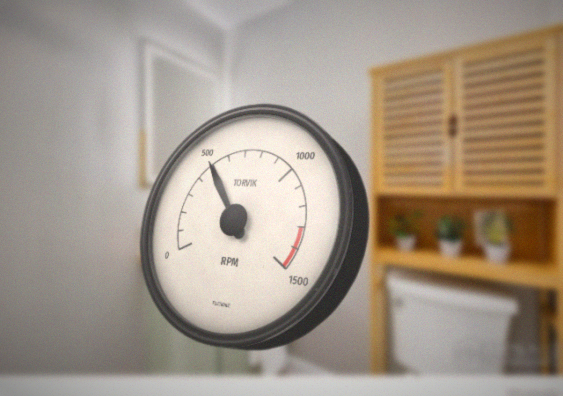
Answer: 500 rpm
